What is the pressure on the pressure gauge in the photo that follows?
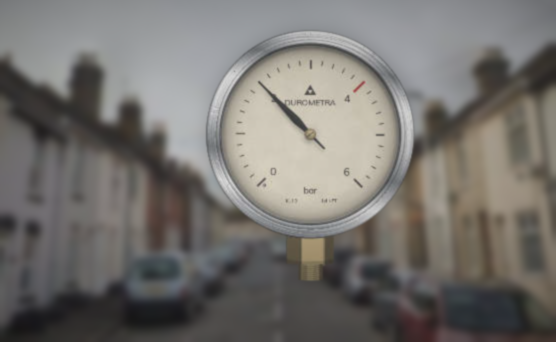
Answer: 2 bar
